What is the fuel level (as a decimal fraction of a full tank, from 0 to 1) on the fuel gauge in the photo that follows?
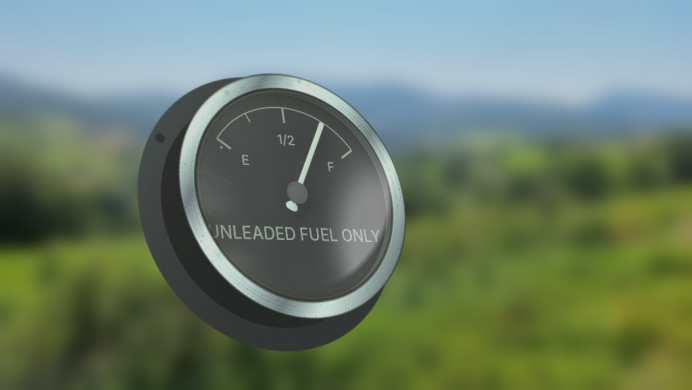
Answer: 0.75
